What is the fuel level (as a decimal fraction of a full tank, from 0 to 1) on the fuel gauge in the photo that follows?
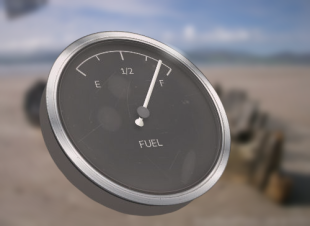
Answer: 0.875
